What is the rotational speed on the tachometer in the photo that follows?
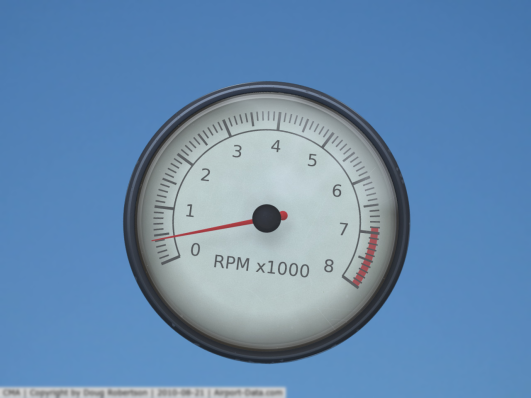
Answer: 400 rpm
